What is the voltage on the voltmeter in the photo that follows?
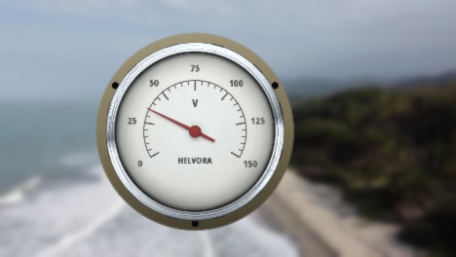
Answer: 35 V
